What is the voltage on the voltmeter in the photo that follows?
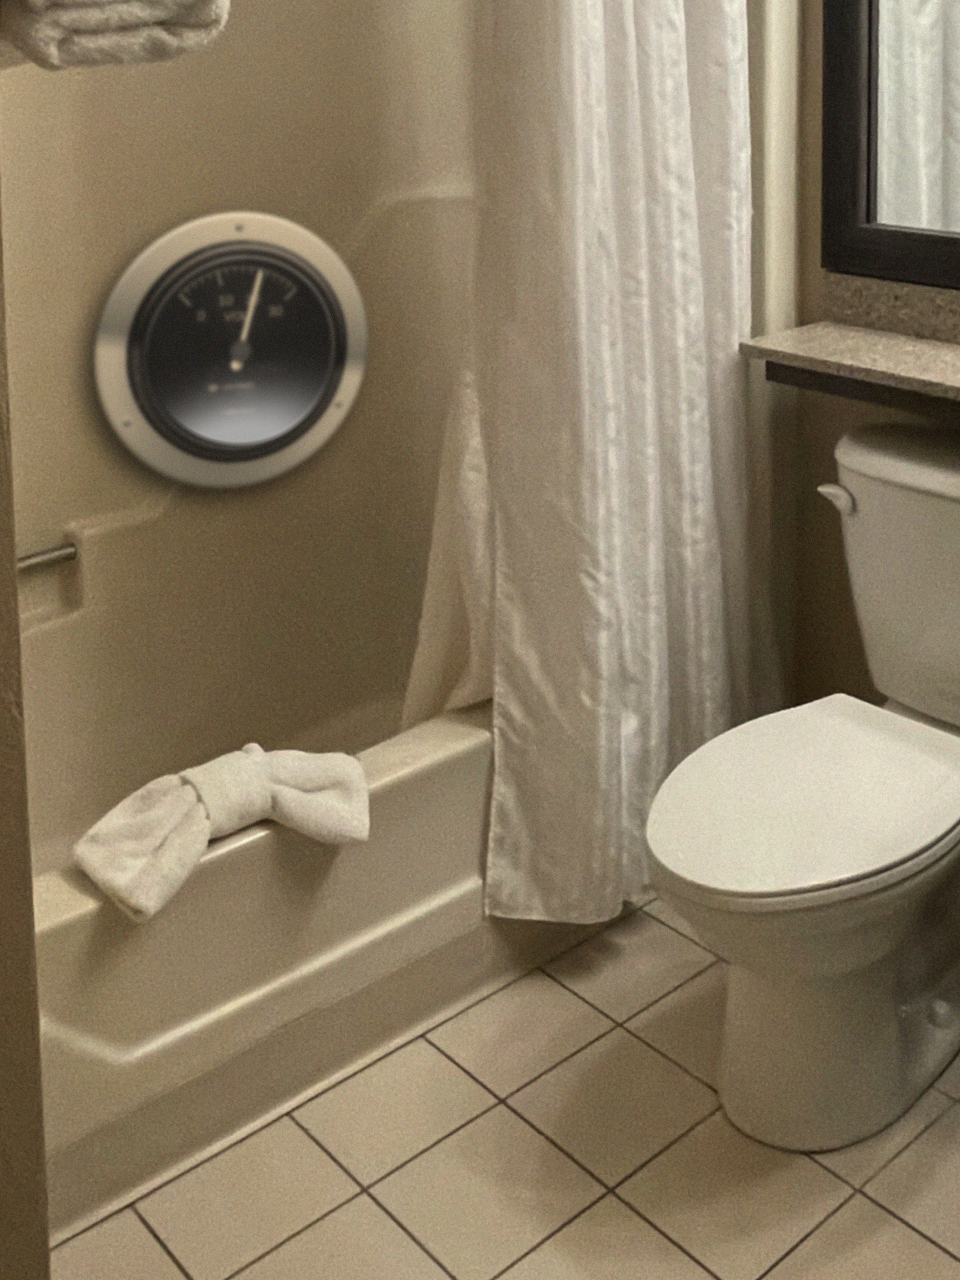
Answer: 20 V
